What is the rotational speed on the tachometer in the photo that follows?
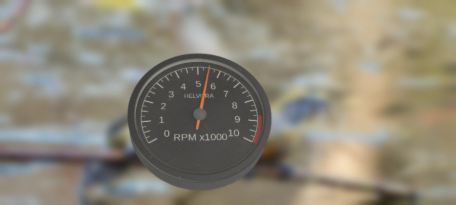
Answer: 5500 rpm
